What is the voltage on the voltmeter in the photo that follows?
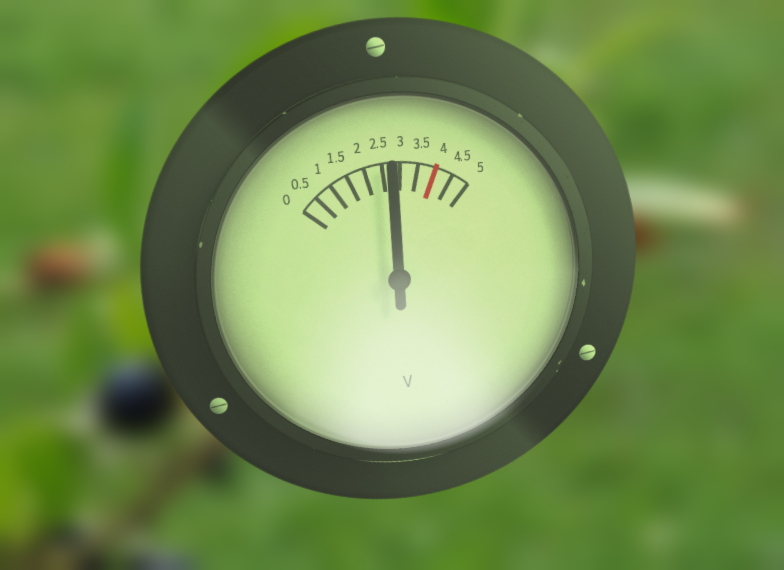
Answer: 2.75 V
